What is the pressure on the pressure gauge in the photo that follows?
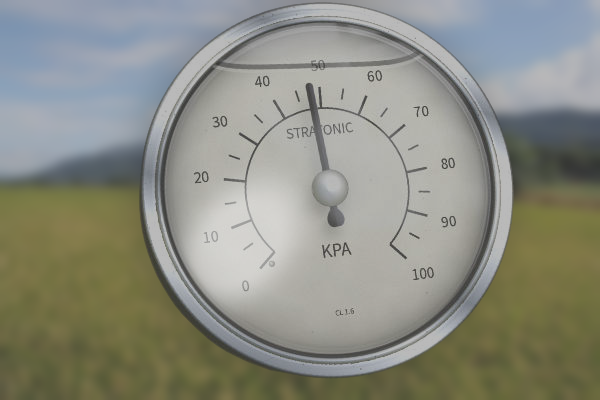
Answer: 47.5 kPa
